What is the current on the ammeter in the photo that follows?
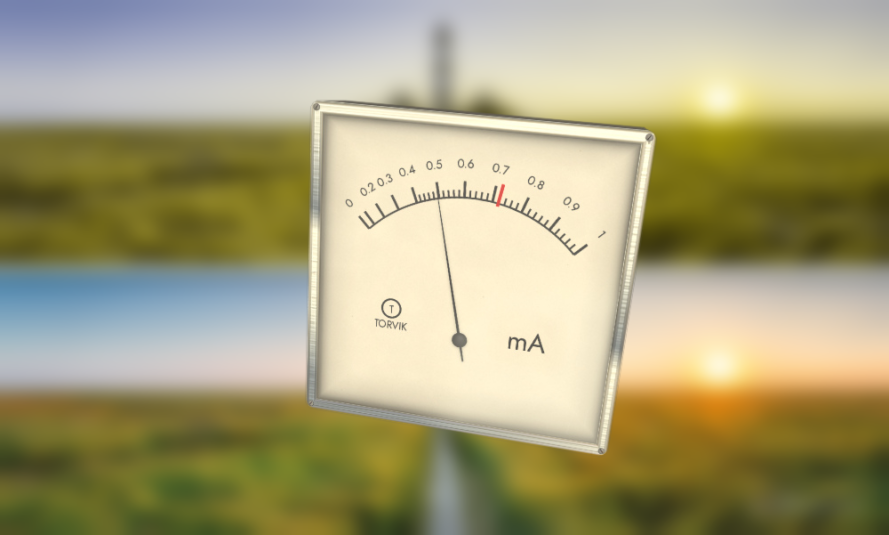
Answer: 0.5 mA
